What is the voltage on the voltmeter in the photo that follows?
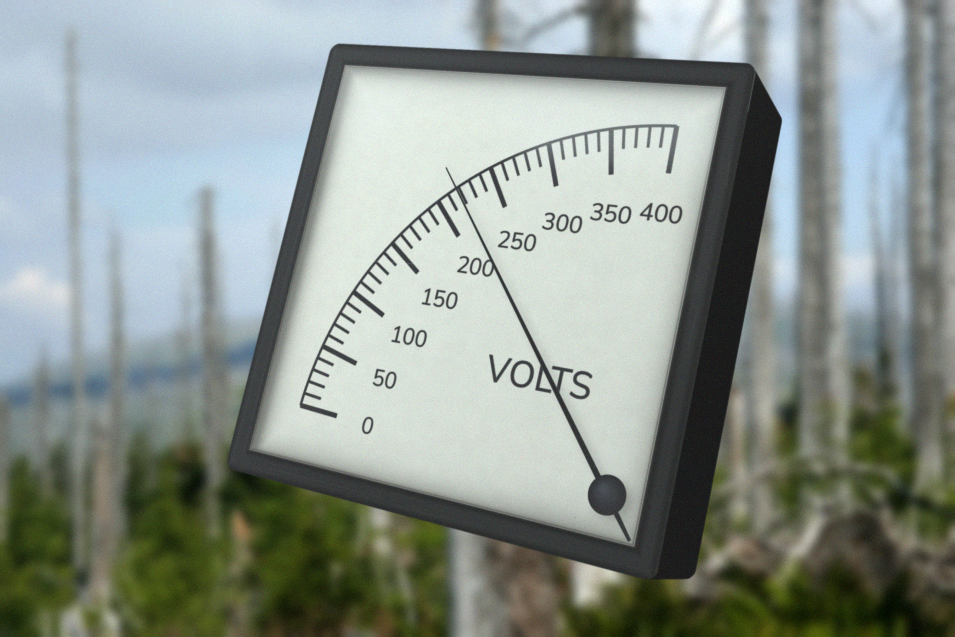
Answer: 220 V
